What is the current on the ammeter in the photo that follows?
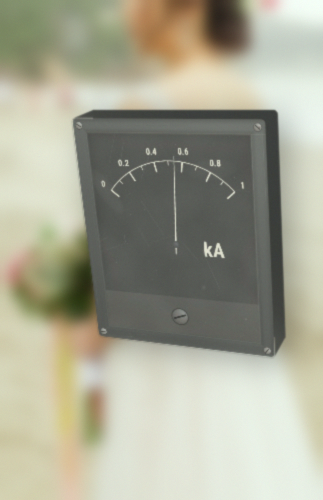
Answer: 0.55 kA
